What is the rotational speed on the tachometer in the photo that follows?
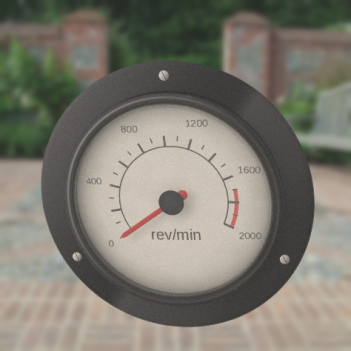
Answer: 0 rpm
